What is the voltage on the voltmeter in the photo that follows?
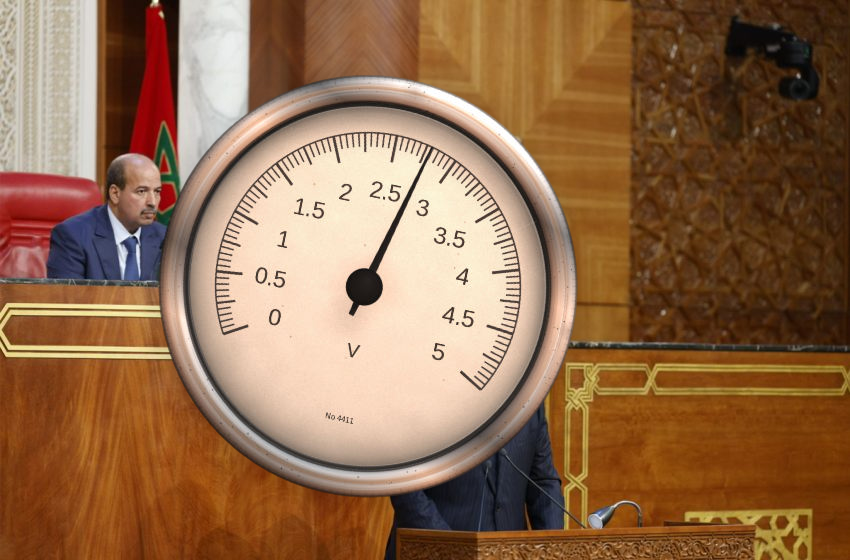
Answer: 2.8 V
